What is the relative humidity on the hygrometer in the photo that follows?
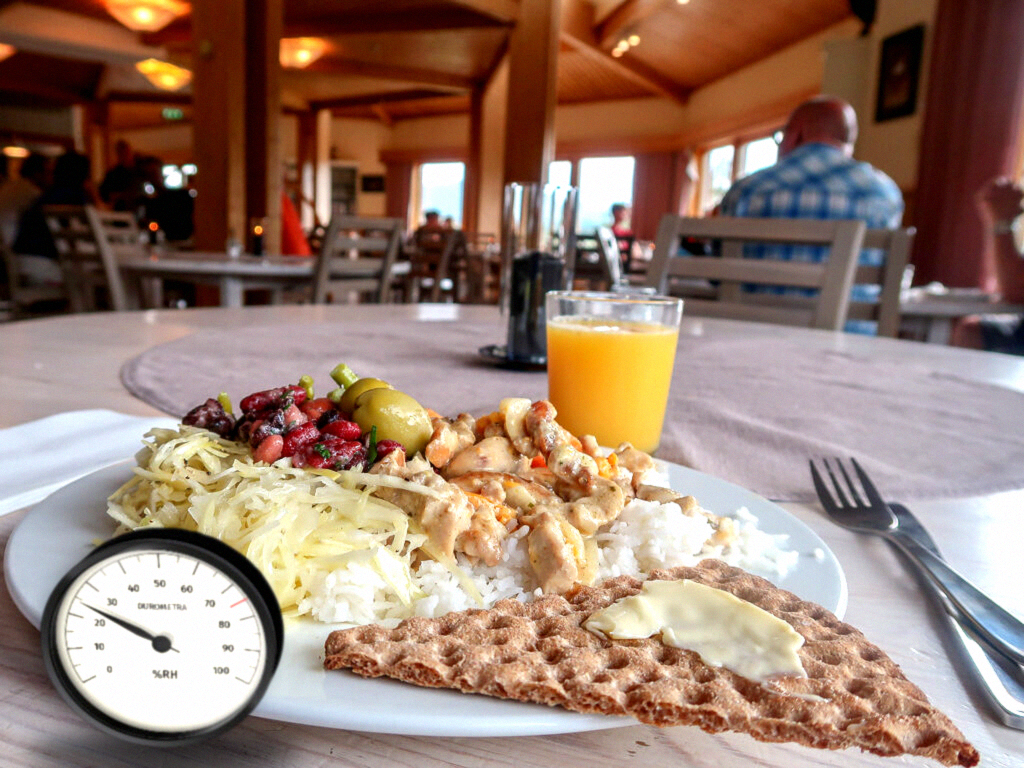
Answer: 25 %
